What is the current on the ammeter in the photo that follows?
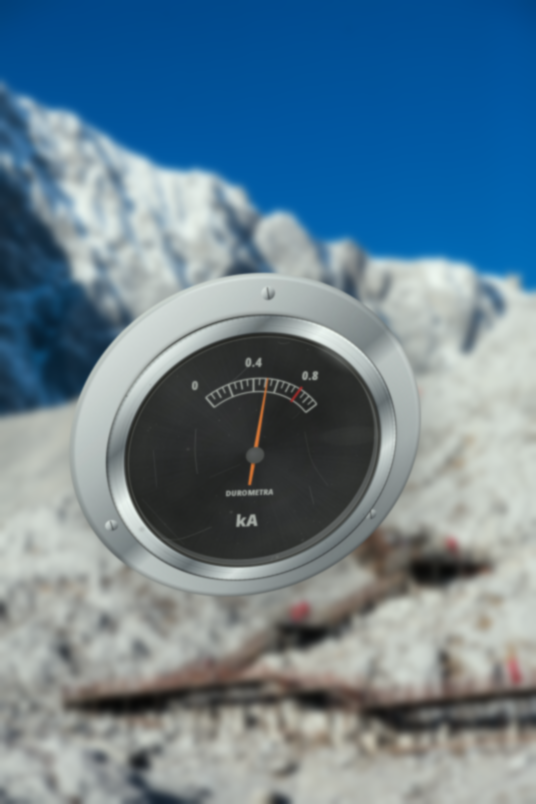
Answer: 0.5 kA
